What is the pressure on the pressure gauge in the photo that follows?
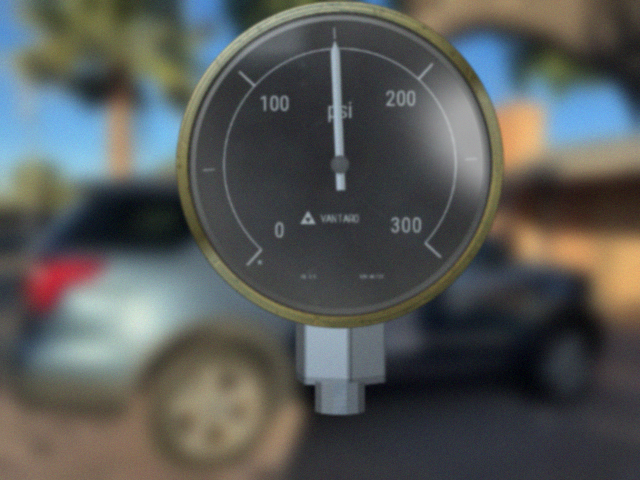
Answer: 150 psi
